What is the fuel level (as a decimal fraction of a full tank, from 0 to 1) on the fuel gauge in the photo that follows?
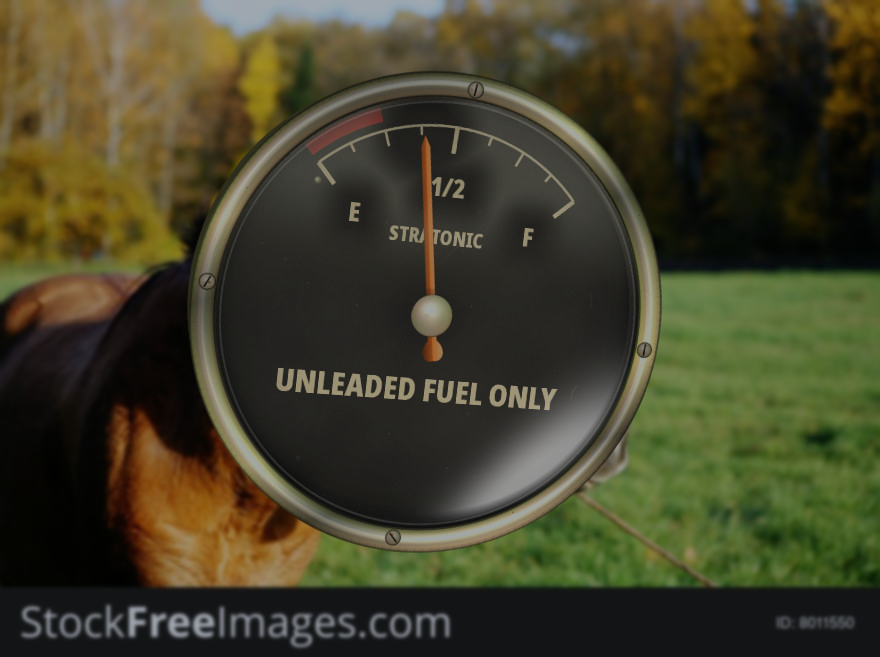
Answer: 0.375
